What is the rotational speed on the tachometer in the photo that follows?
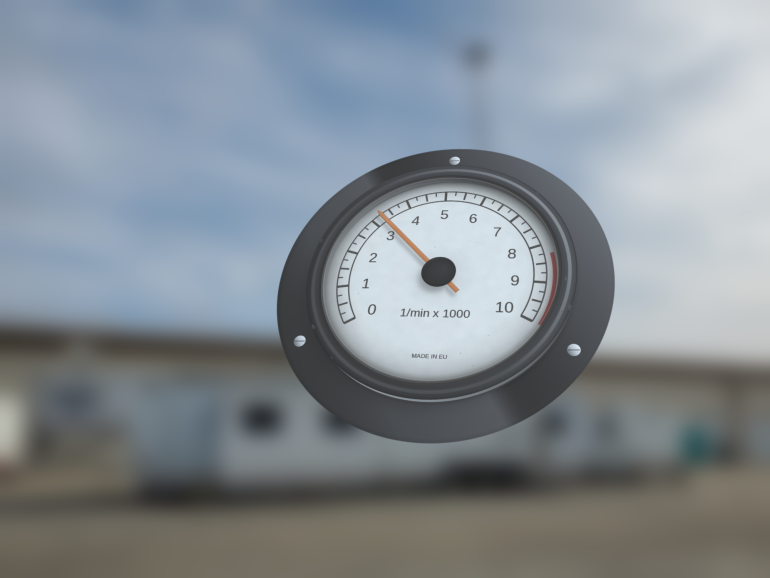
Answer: 3250 rpm
